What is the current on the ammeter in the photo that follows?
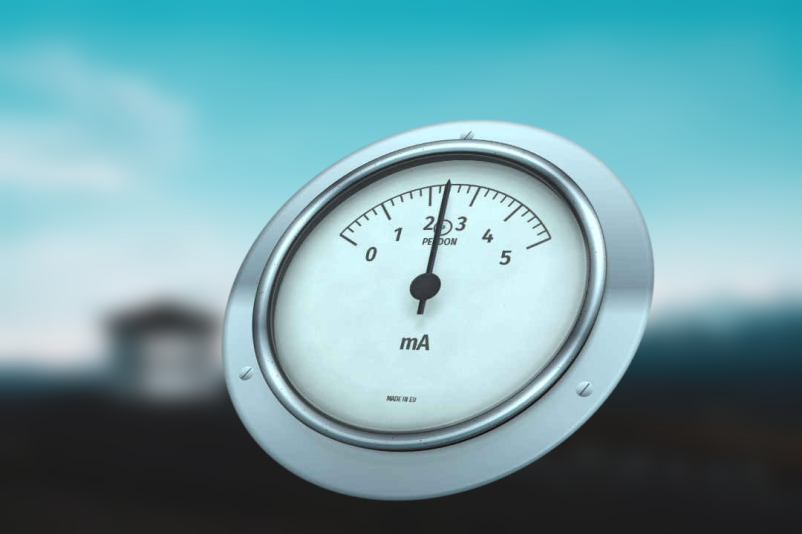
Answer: 2.4 mA
